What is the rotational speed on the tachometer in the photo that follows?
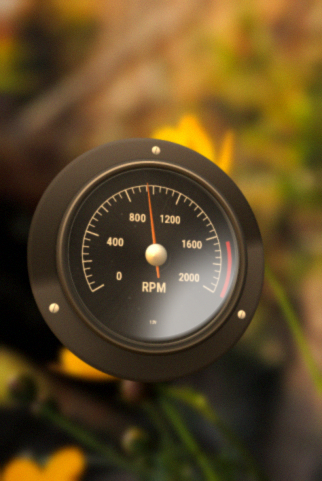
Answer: 950 rpm
